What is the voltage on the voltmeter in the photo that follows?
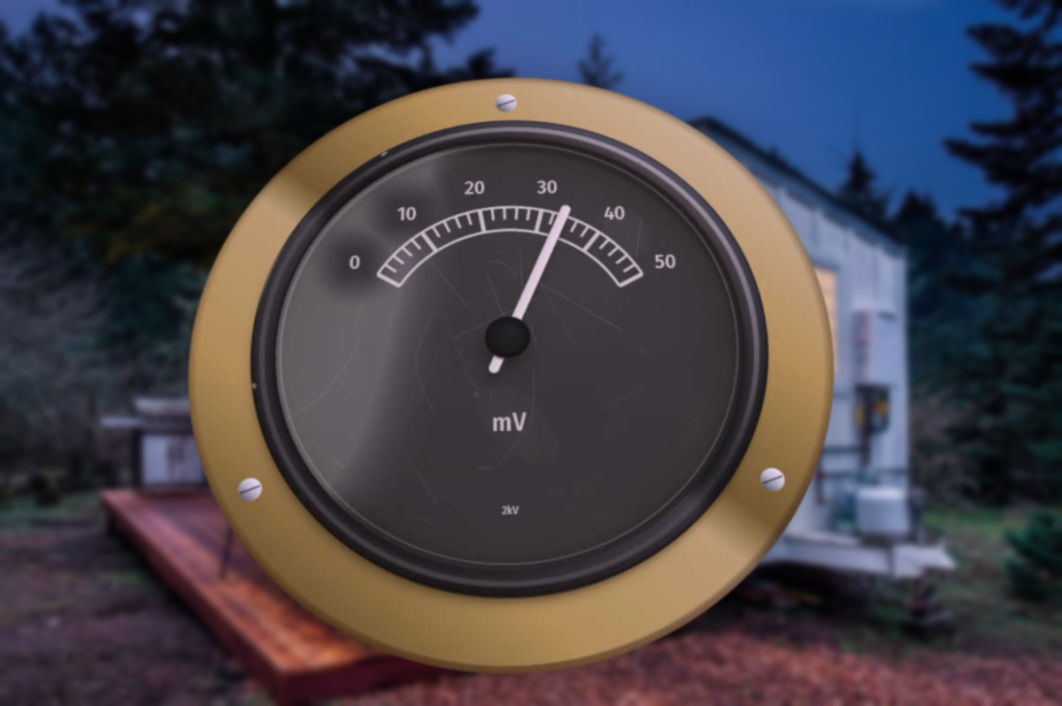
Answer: 34 mV
